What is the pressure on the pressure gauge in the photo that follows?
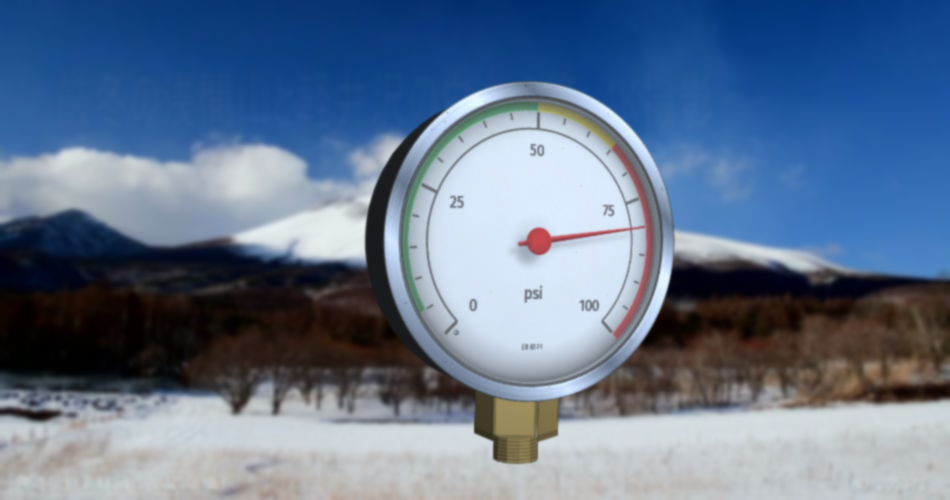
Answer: 80 psi
